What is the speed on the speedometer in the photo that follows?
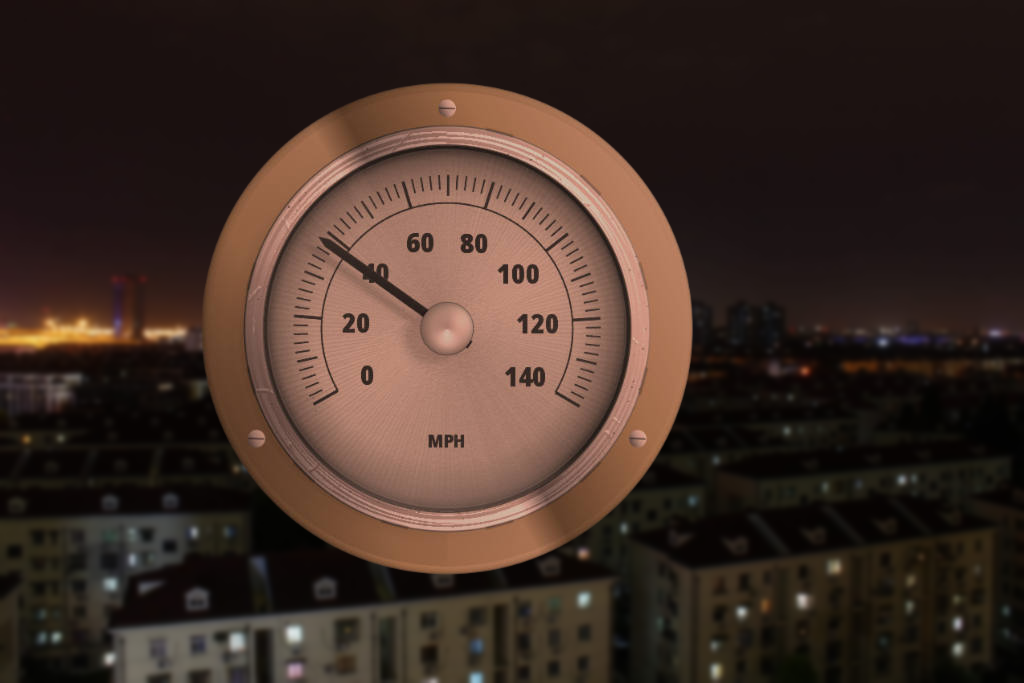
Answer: 38 mph
